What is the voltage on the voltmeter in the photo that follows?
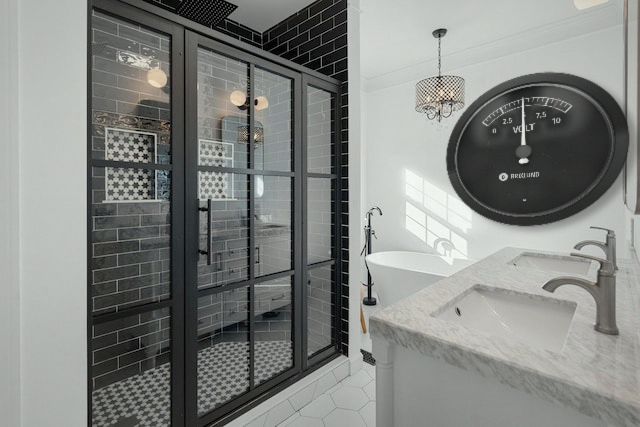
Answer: 5 V
